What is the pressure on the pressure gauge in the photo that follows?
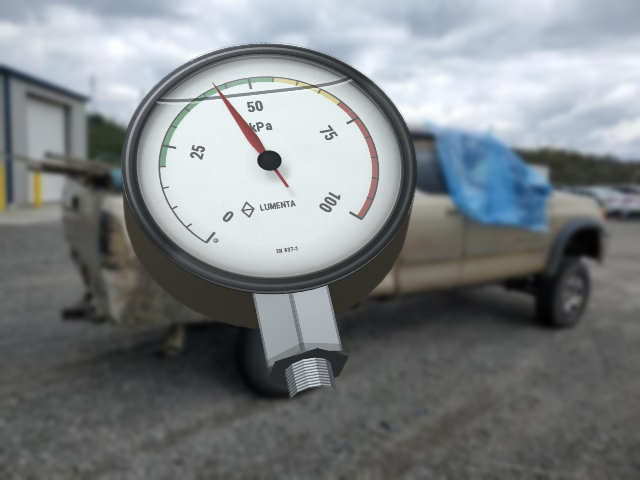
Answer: 42.5 kPa
